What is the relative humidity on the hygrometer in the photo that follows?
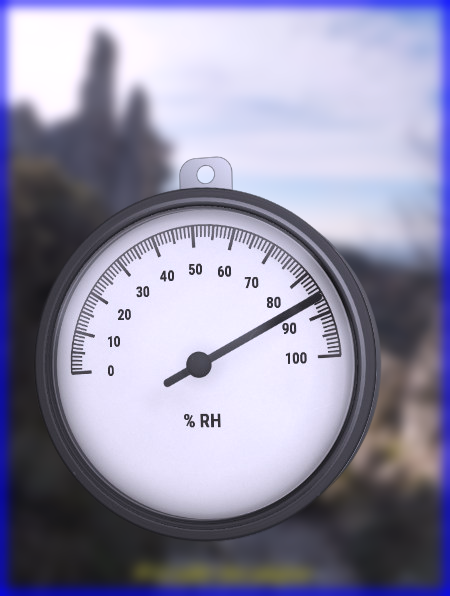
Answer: 86 %
